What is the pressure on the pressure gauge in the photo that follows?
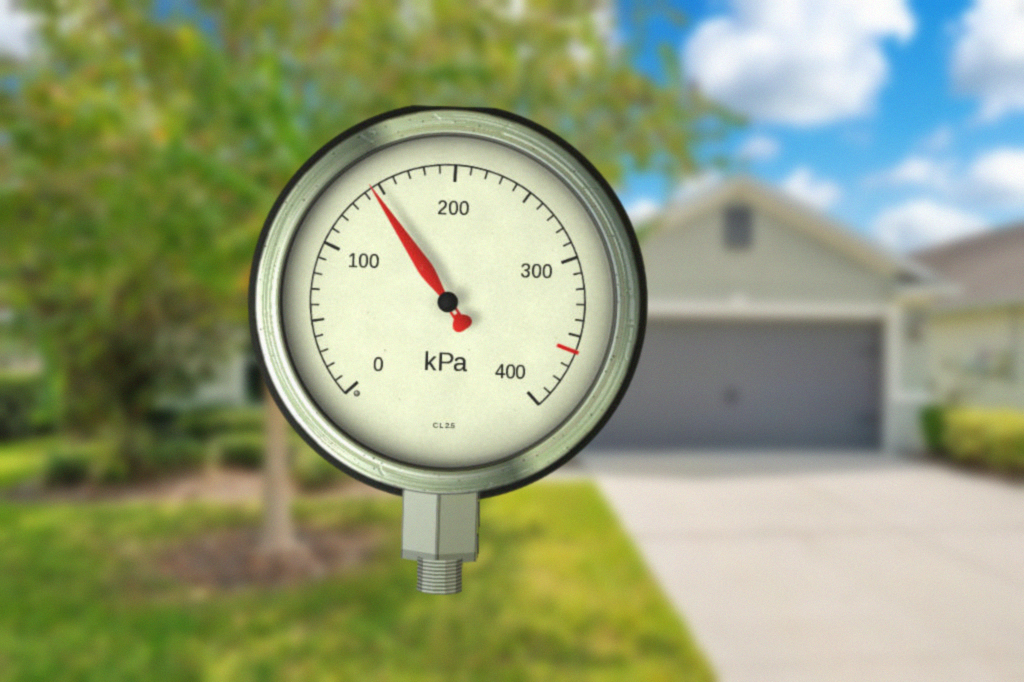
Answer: 145 kPa
